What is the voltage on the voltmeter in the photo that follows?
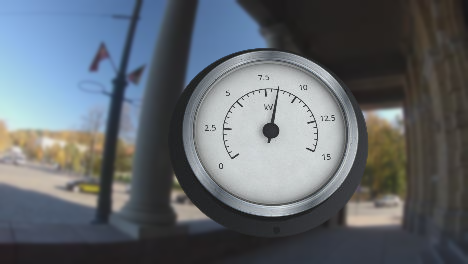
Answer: 8.5 kV
